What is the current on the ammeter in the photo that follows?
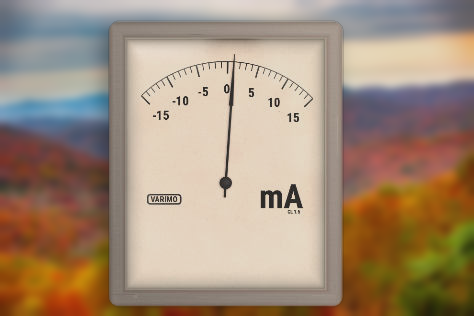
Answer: 1 mA
